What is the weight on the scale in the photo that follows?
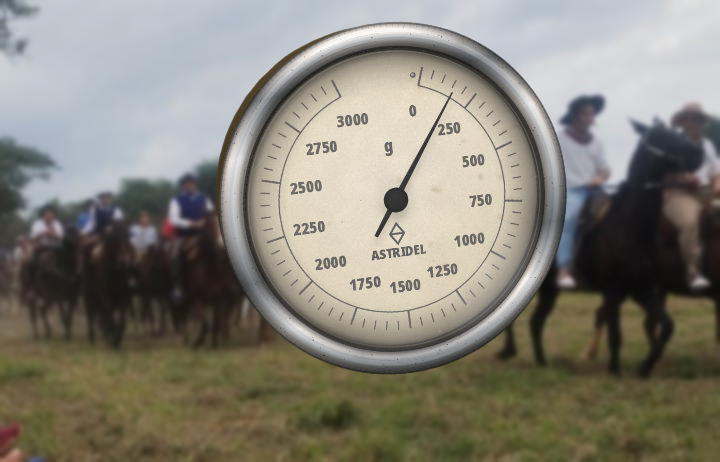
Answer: 150 g
